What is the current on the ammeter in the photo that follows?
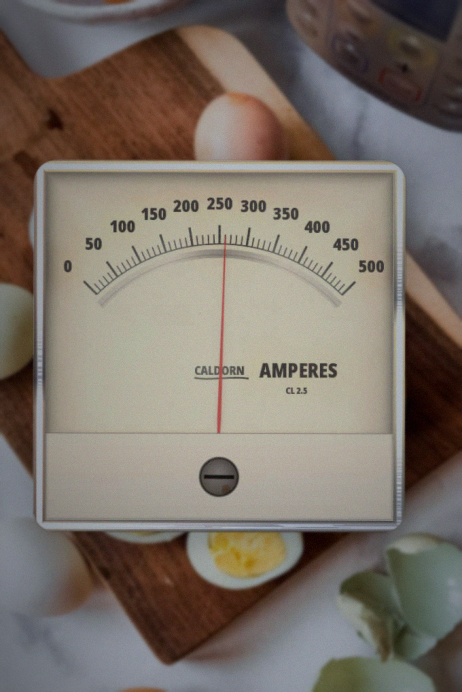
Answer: 260 A
